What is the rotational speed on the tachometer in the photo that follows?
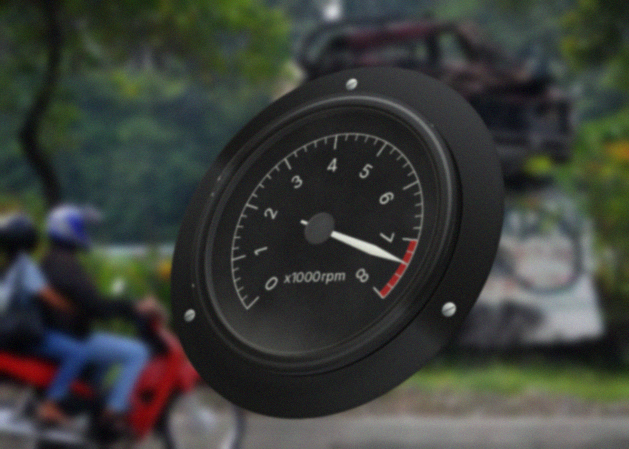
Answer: 7400 rpm
